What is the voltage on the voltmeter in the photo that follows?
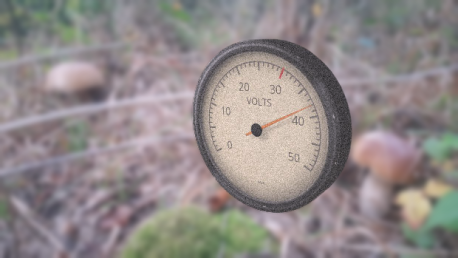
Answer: 38 V
